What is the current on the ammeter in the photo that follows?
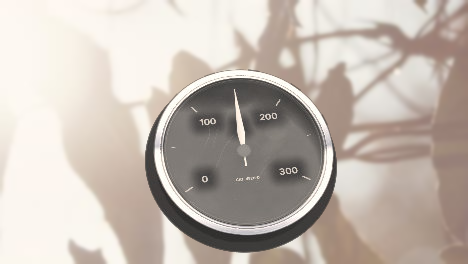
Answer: 150 A
